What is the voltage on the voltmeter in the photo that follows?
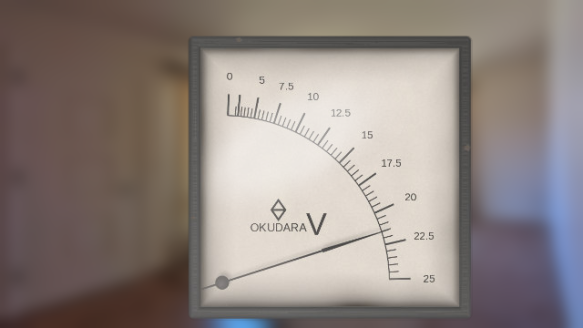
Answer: 21.5 V
